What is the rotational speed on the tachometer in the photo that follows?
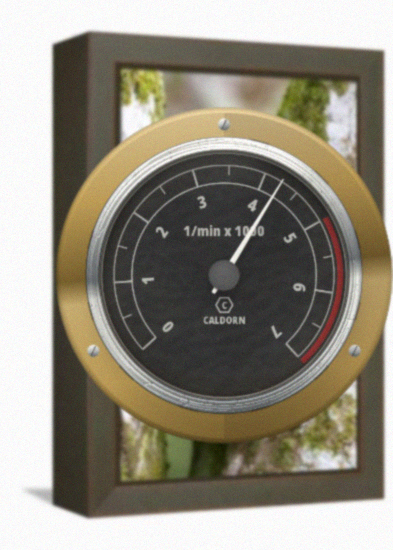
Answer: 4250 rpm
